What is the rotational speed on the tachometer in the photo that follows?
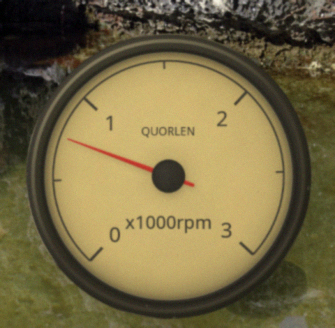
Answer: 750 rpm
